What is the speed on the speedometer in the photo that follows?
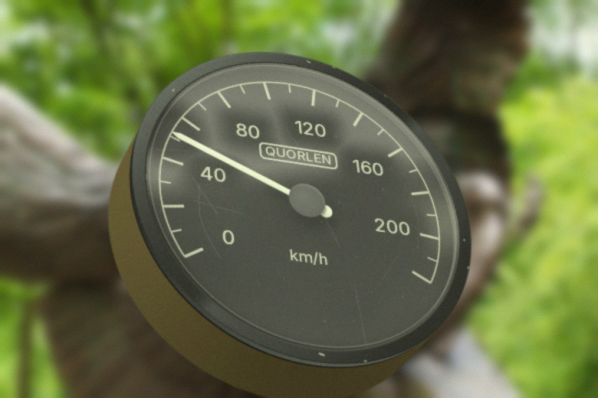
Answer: 50 km/h
